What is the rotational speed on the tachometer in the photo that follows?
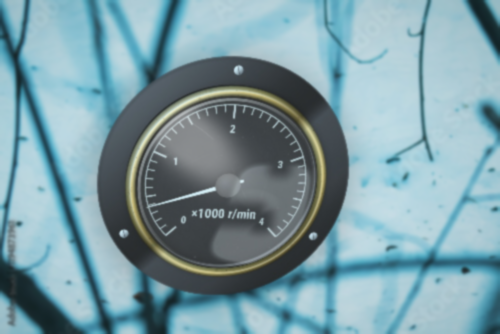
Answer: 400 rpm
